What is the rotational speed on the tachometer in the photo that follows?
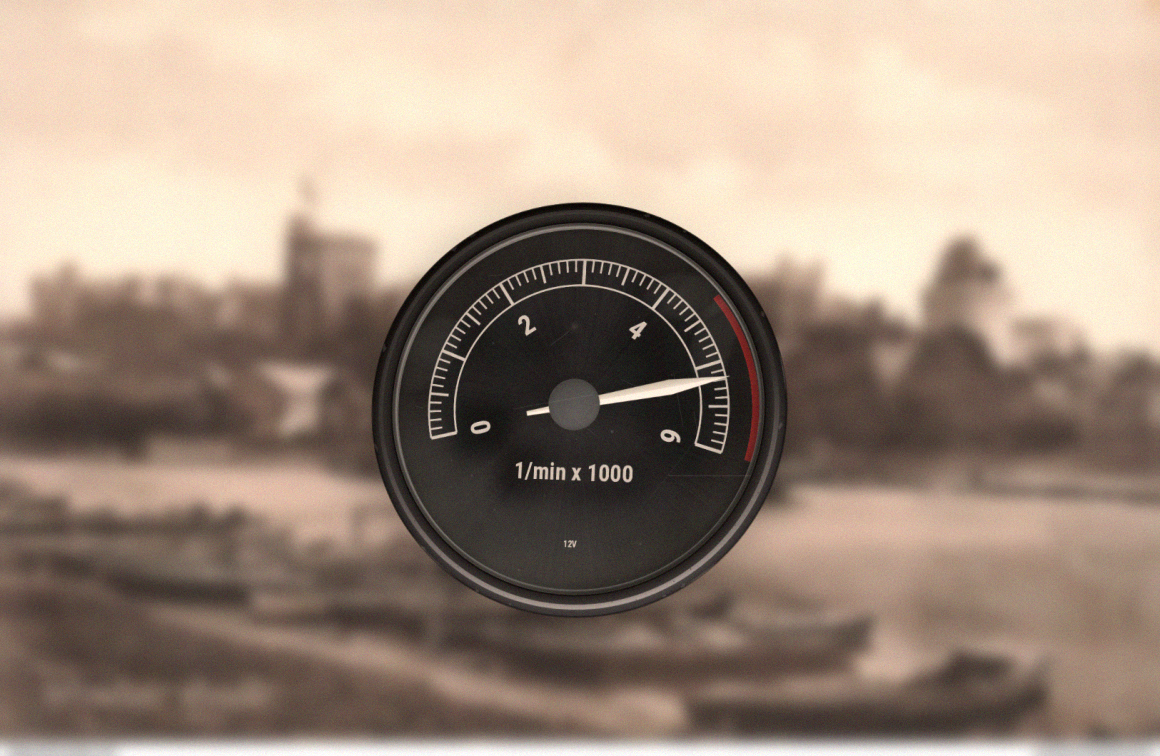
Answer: 5200 rpm
